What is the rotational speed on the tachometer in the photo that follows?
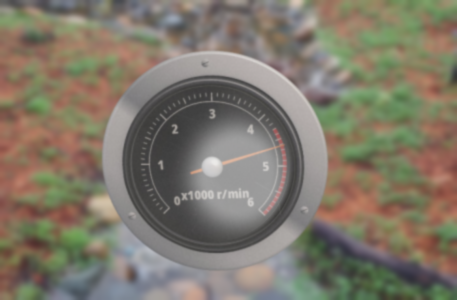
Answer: 4600 rpm
